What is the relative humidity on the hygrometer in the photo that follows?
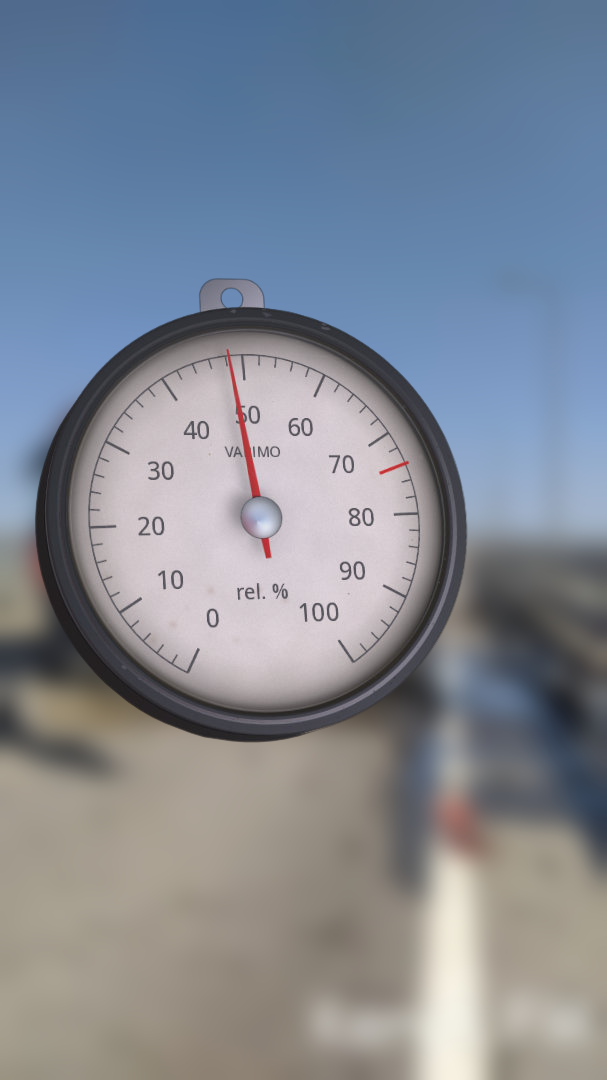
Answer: 48 %
